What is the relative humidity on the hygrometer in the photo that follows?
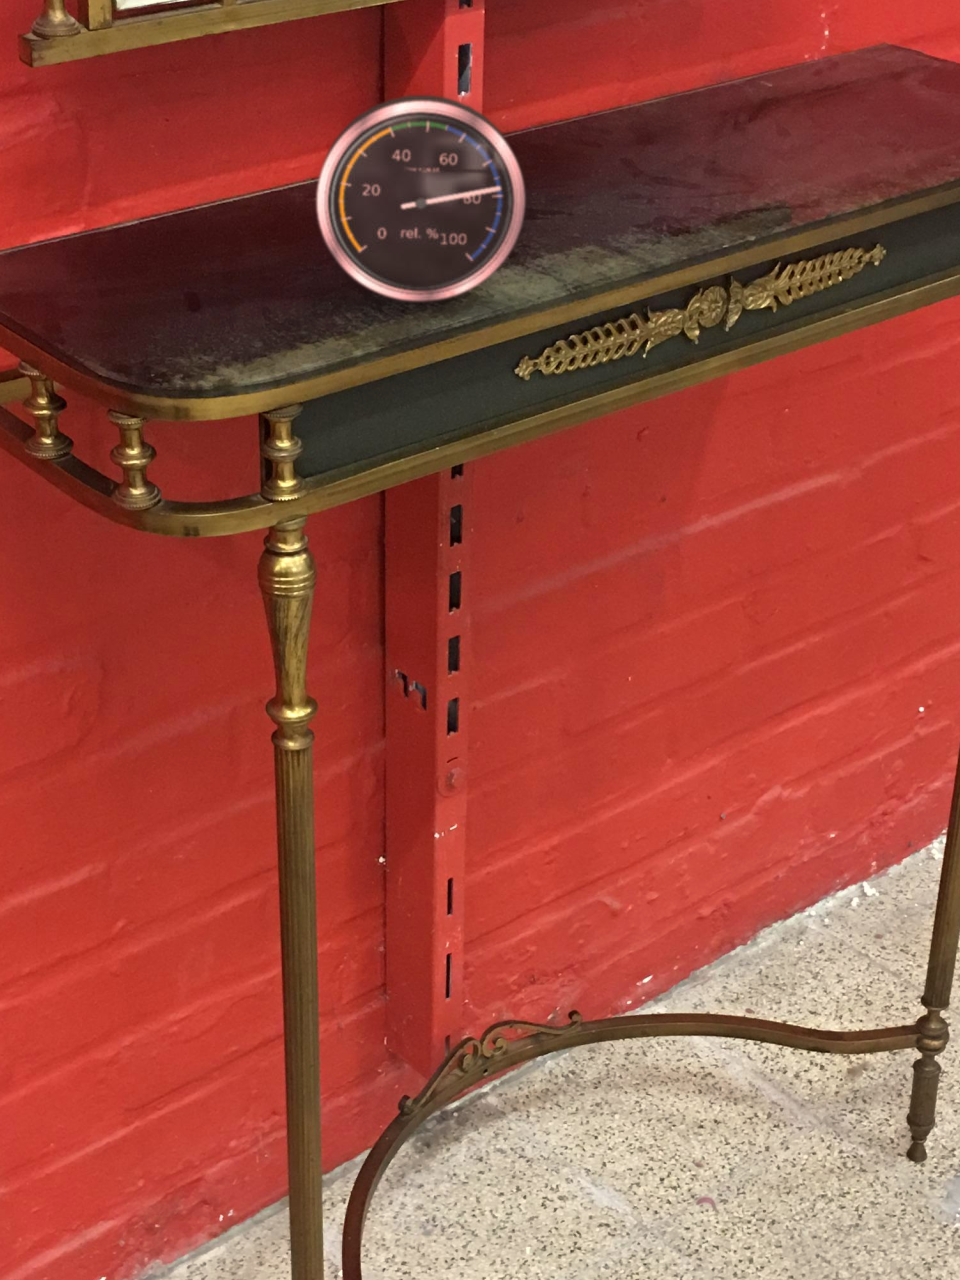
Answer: 77.5 %
